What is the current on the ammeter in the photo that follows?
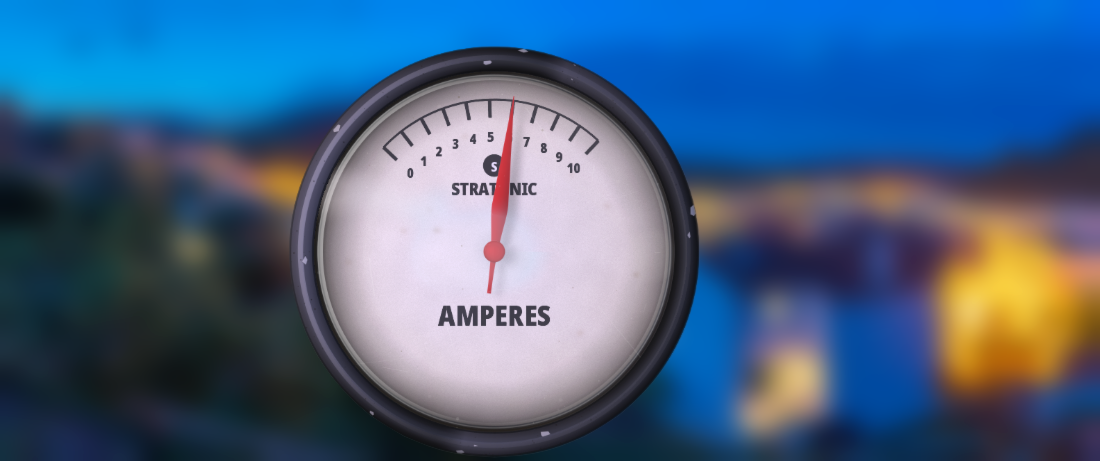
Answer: 6 A
